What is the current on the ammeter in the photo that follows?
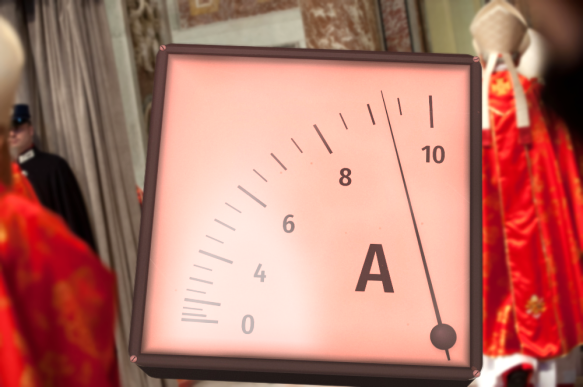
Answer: 9.25 A
